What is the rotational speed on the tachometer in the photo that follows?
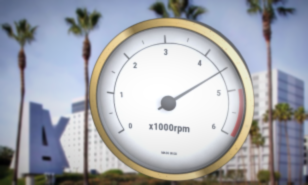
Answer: 4500 rpm
